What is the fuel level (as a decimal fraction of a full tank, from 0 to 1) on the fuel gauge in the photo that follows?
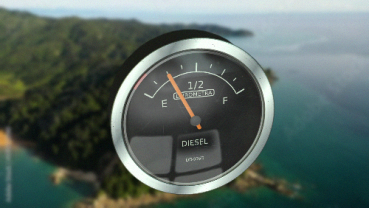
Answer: 0.25
